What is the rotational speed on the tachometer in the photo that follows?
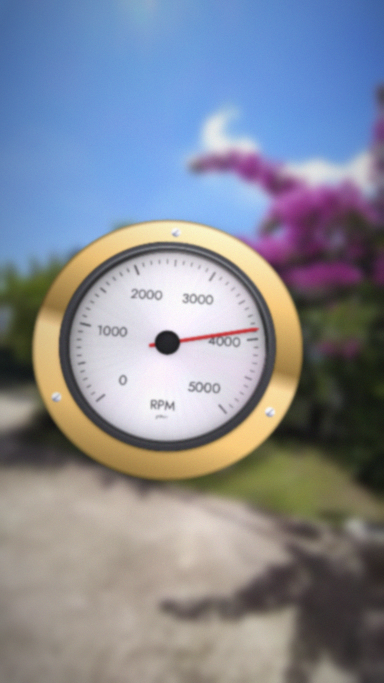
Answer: 3900 rpm
